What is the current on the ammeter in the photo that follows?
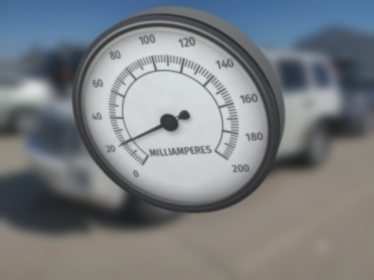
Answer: 20 mA
